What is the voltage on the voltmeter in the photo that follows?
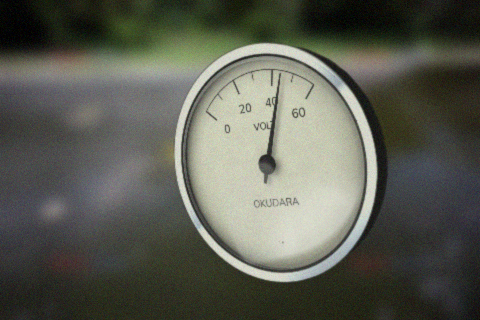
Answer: 45 V
